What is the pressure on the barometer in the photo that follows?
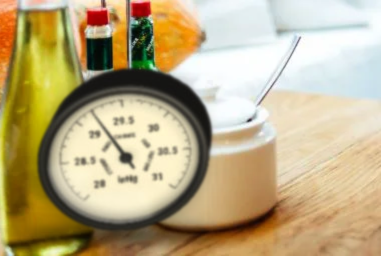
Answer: 29.2 inHg
